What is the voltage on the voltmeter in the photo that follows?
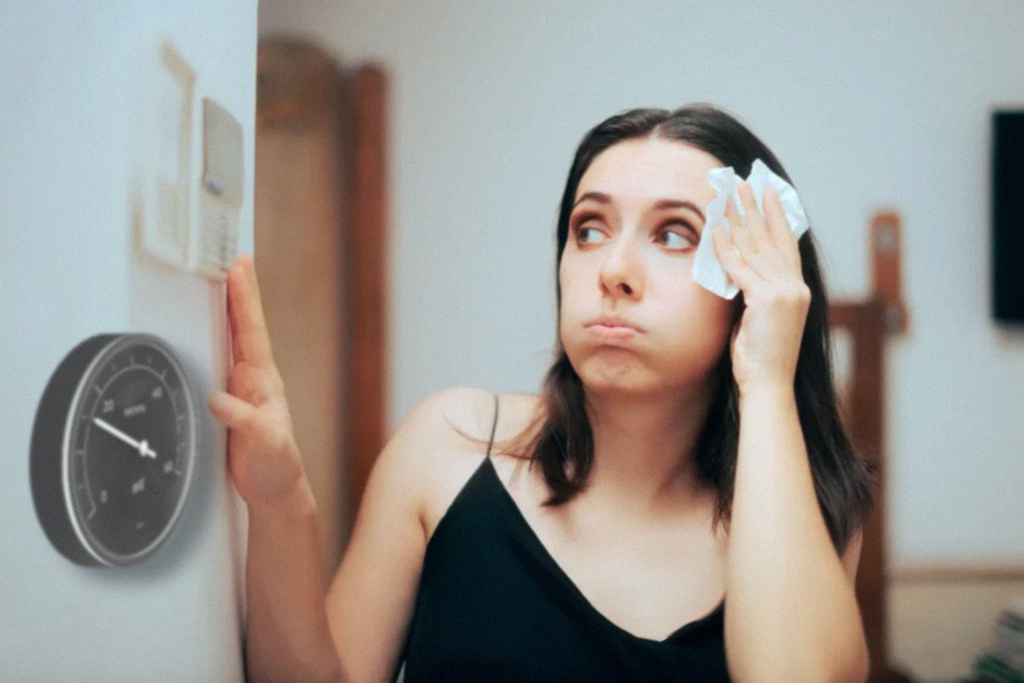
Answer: 15 mV
